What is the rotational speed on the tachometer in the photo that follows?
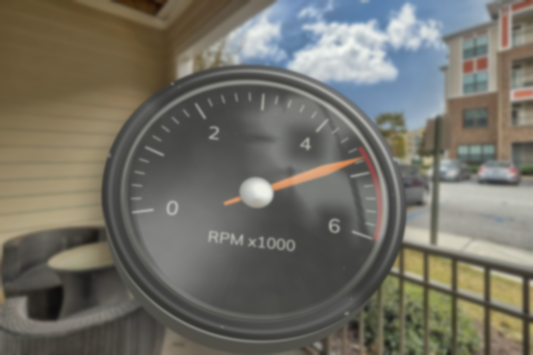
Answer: 4800 rpm
